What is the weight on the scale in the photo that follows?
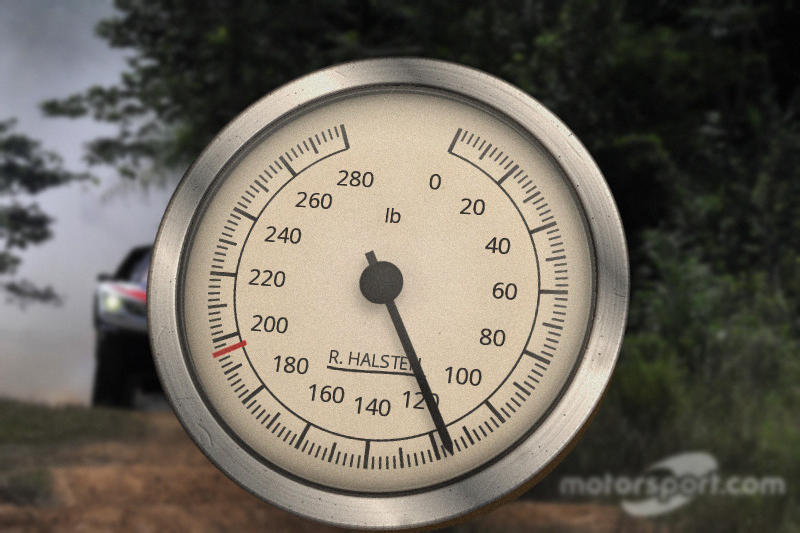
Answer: 116 lb
